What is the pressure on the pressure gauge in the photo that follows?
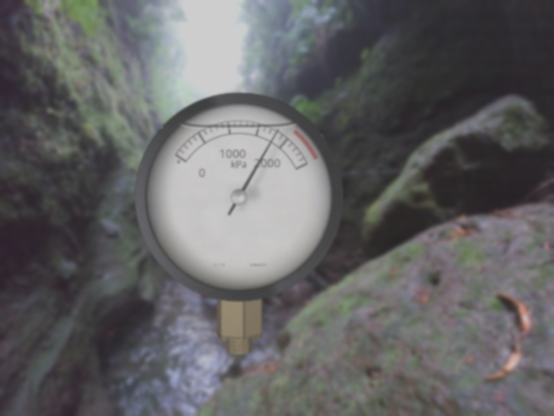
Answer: 1800 kPa
